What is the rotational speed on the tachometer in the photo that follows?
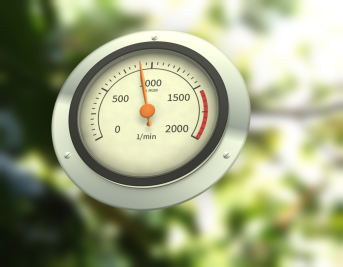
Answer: 900 rpm
